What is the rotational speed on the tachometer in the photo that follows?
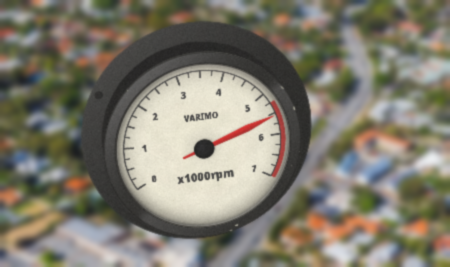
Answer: 5500 rpm
